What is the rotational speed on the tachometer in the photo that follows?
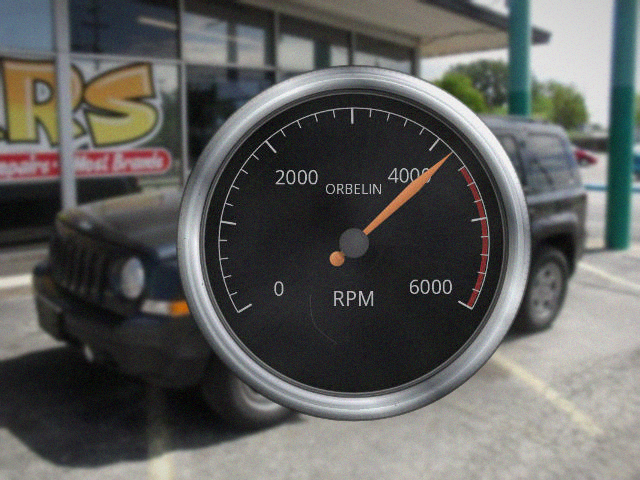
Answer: 4200 rpm
